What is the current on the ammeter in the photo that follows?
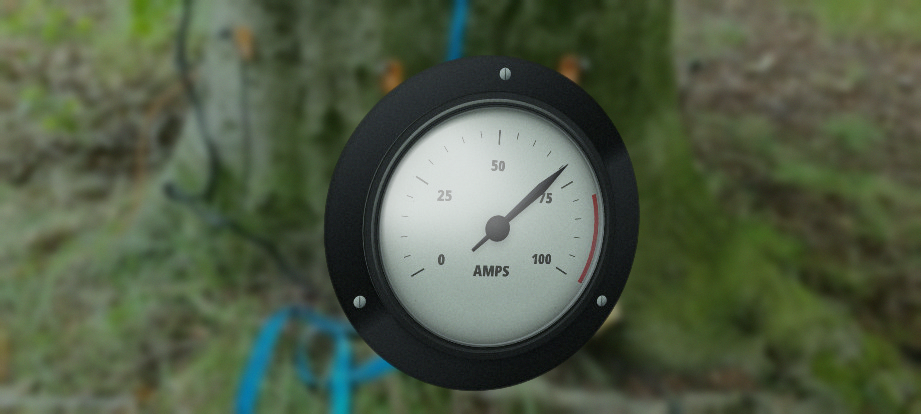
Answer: 70 A
